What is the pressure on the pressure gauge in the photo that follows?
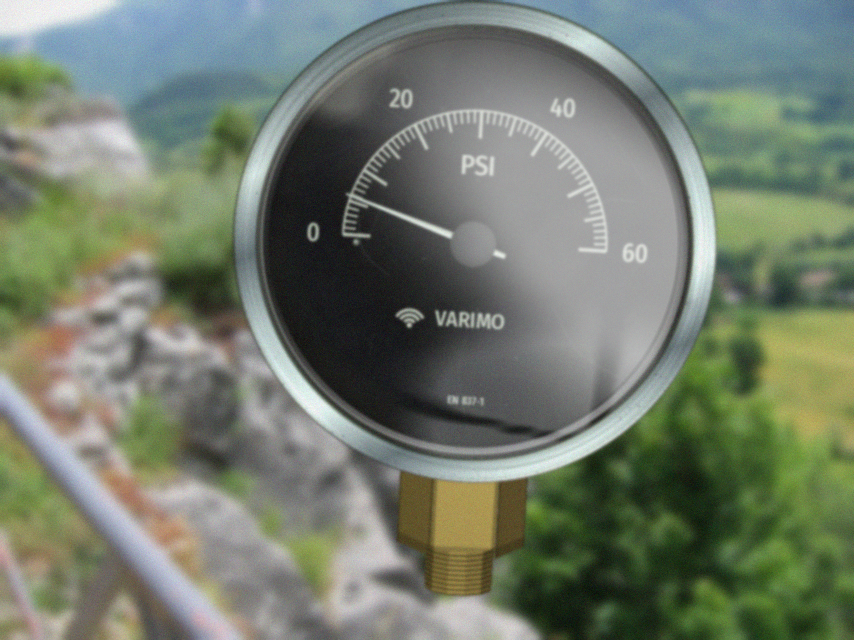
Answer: 6 psi
